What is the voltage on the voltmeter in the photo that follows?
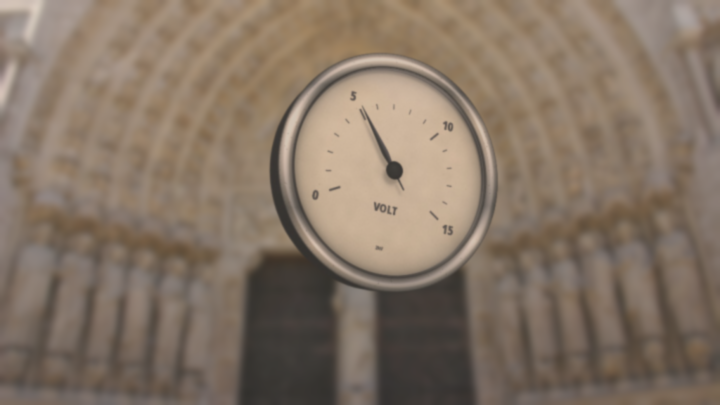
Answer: 5 V
